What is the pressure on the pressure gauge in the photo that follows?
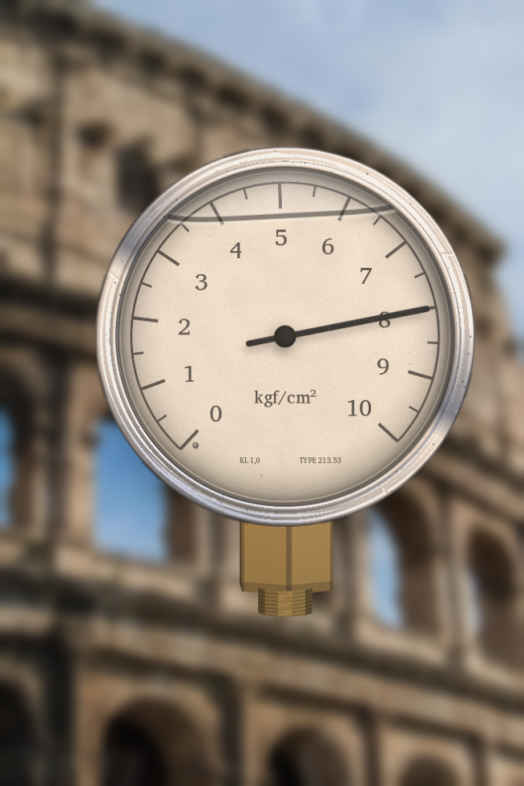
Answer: 8 kg/cm²
